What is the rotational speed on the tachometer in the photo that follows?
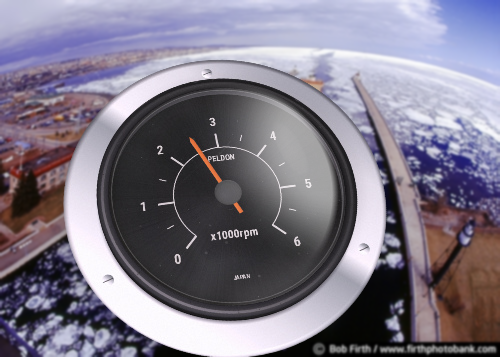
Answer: 2500 rpm
